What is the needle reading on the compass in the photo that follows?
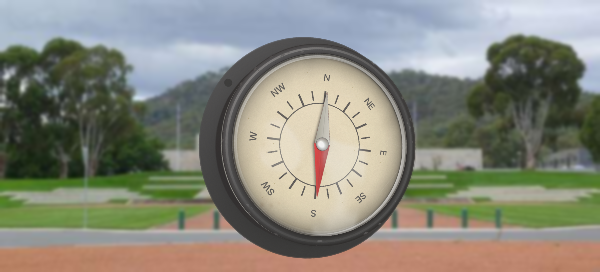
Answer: 180 °
